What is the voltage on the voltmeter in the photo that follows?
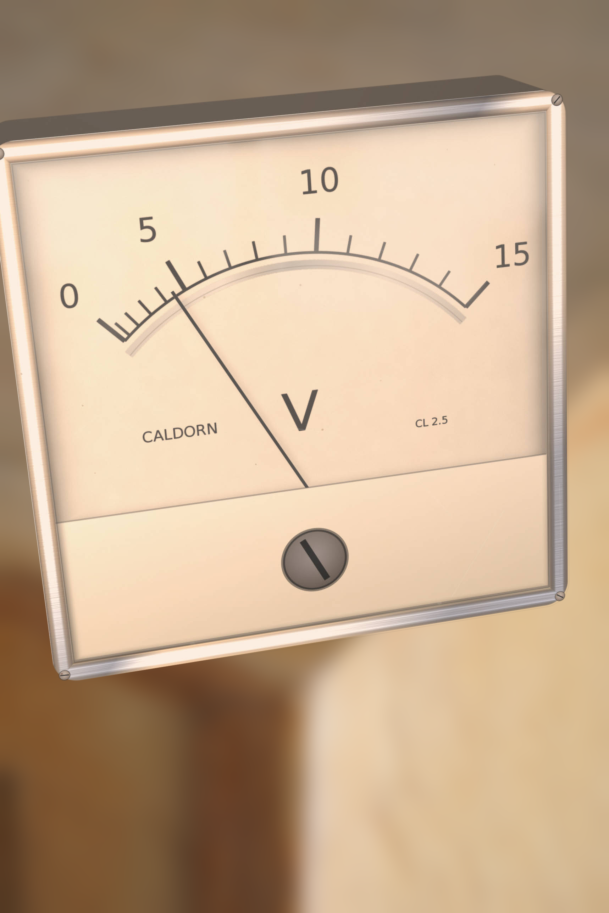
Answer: 4.5 V
